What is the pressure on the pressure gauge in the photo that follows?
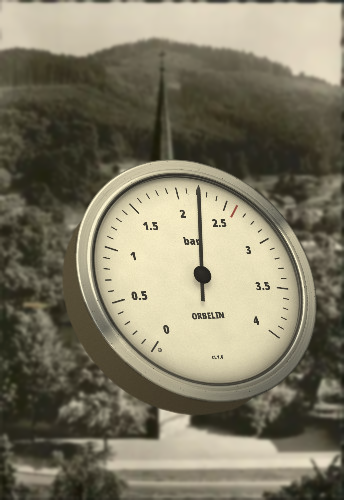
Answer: 2.2 bar
